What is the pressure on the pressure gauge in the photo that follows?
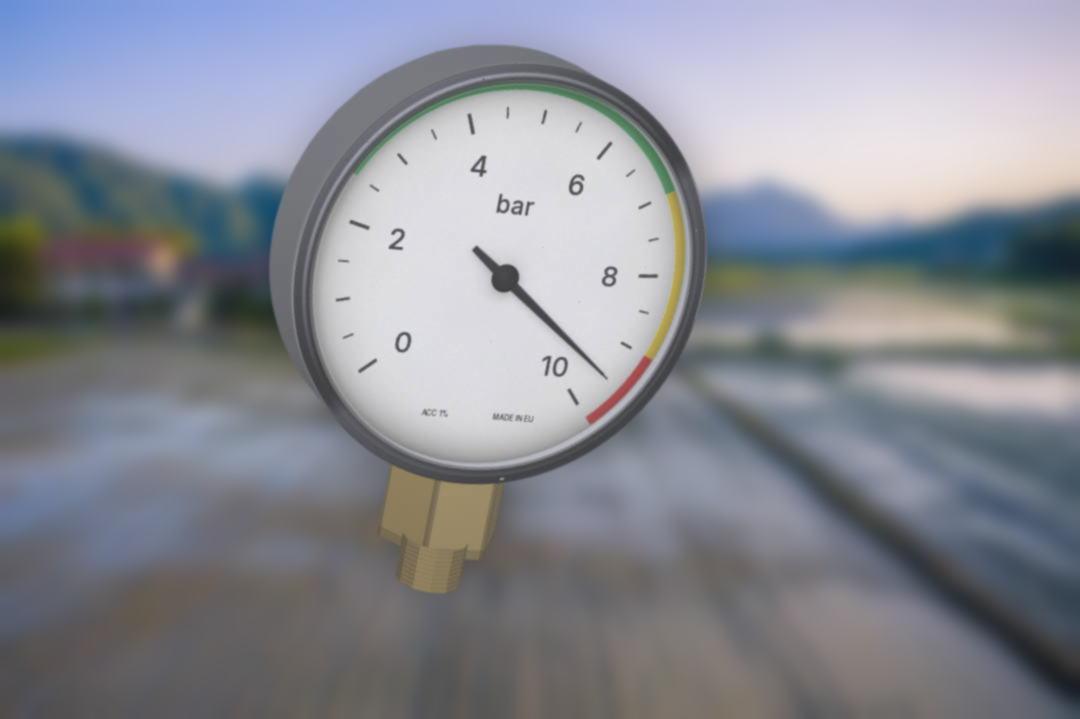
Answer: 9.5 bar
